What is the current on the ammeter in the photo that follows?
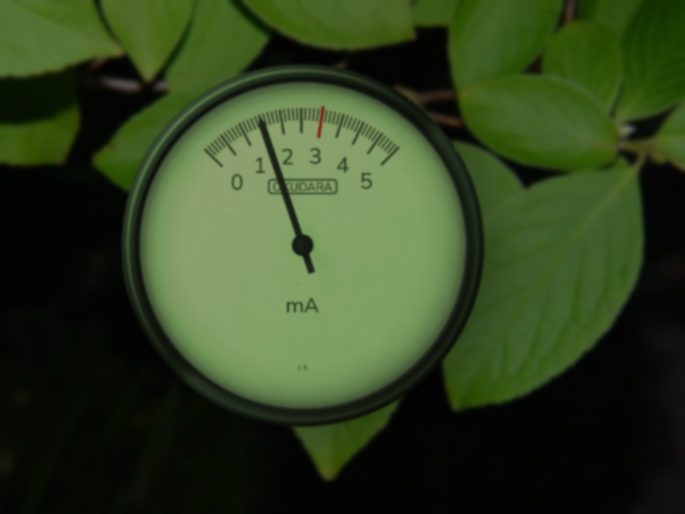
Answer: 1.5 mA
